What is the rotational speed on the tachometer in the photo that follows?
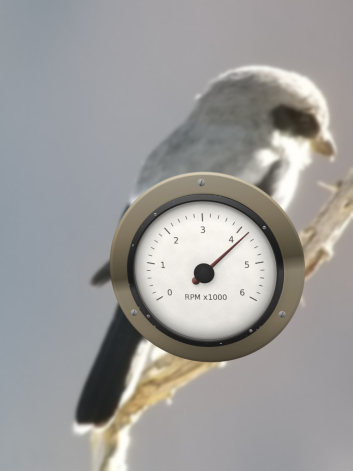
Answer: 4200 rpm
